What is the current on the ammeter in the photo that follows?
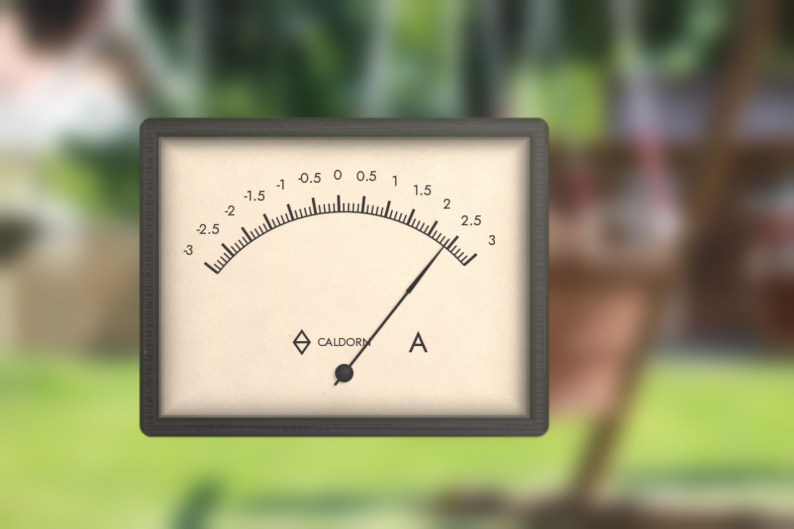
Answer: 2.4 A
